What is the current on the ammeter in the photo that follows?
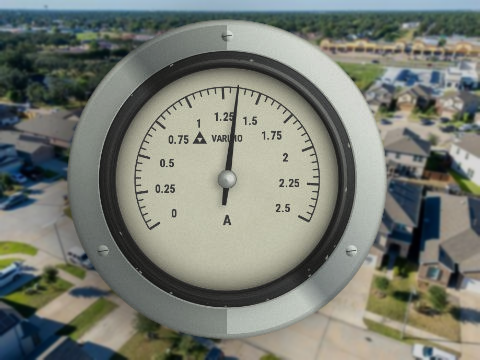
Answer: 1.35 A
